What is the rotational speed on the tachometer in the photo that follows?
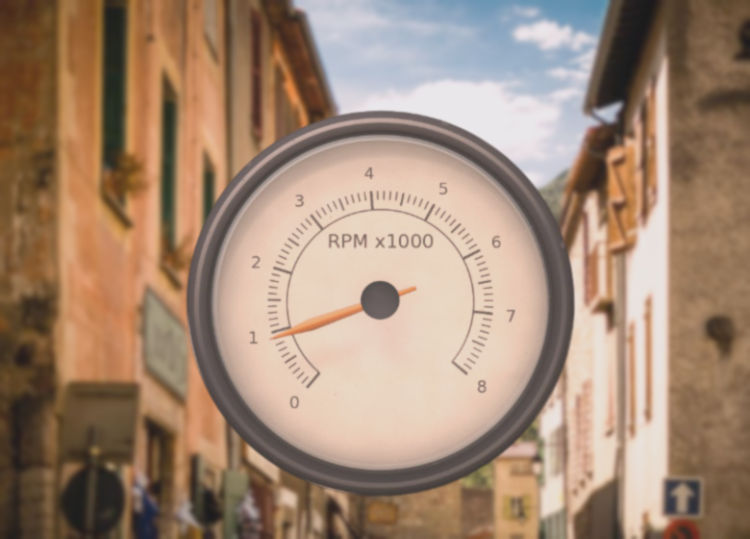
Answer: 900 rpm
